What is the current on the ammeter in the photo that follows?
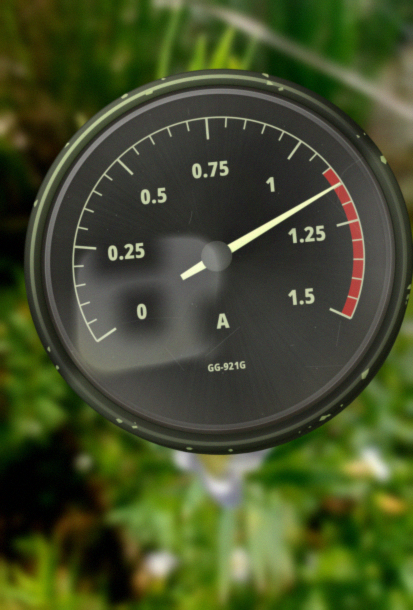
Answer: 1.15 A
